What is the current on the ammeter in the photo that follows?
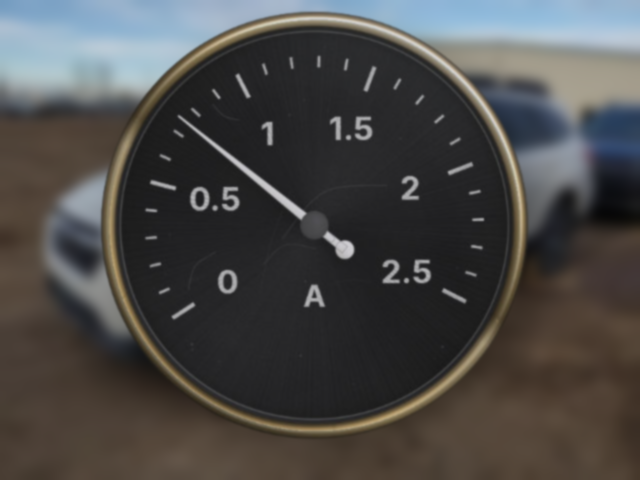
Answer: 0.75 A
